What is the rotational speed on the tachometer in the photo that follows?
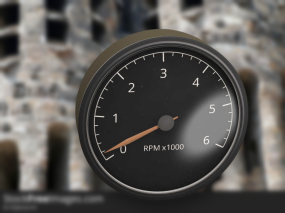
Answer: 200 rpm
